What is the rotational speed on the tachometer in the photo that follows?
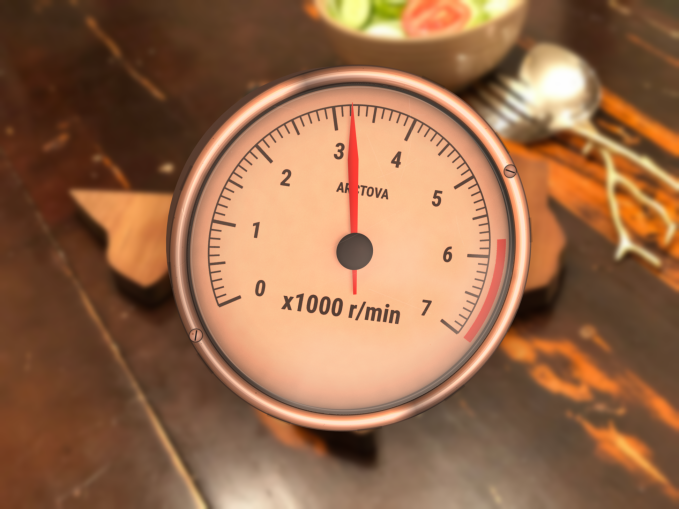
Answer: 3200 rpm
